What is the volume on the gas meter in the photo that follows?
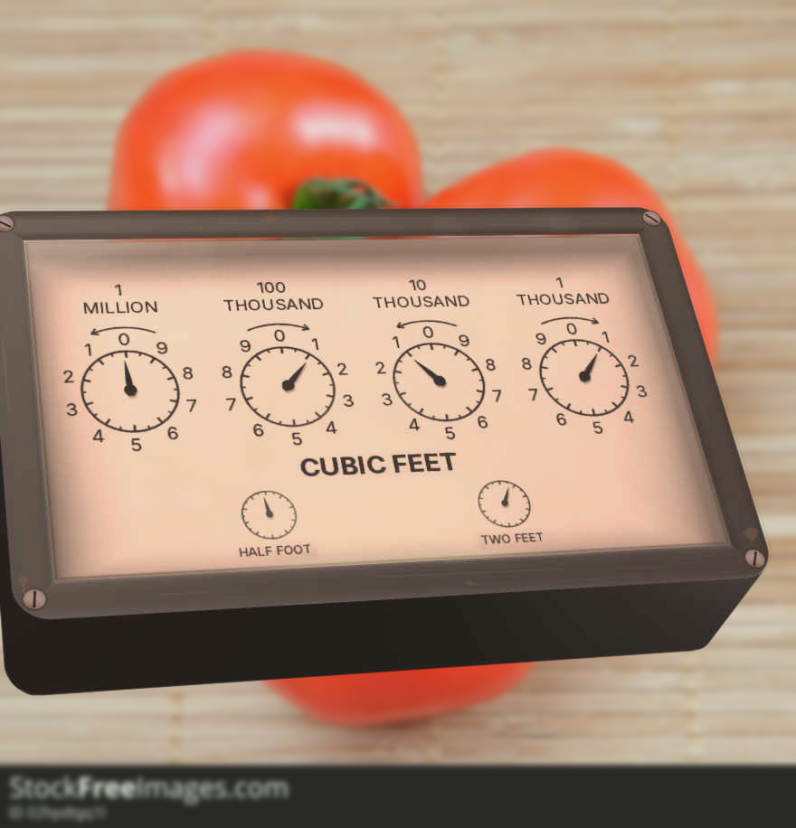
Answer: 11100 ft³
